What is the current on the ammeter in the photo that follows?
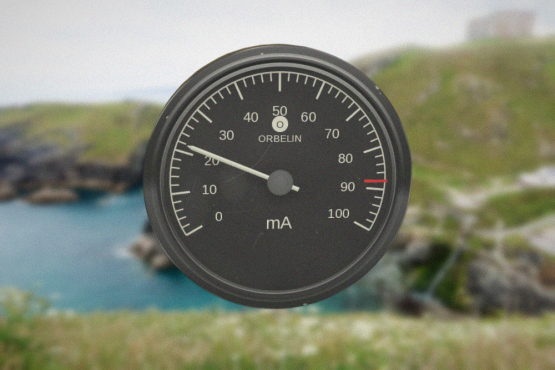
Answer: 22 mA
